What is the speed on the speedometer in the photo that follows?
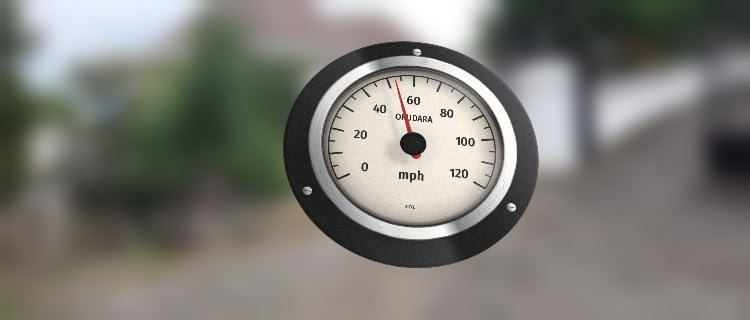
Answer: 52.5 mph
